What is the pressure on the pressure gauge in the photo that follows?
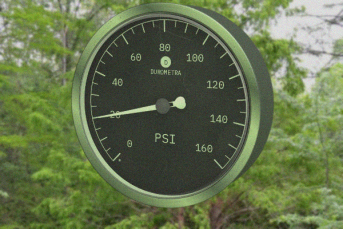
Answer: 20 psi
